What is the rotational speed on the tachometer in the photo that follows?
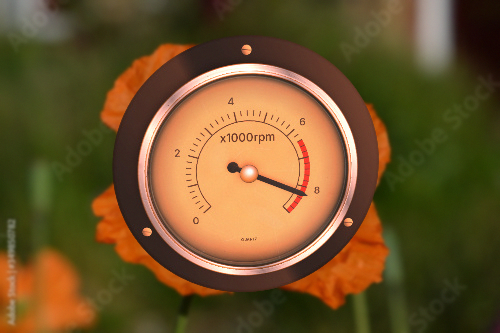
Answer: 8200 rpm
